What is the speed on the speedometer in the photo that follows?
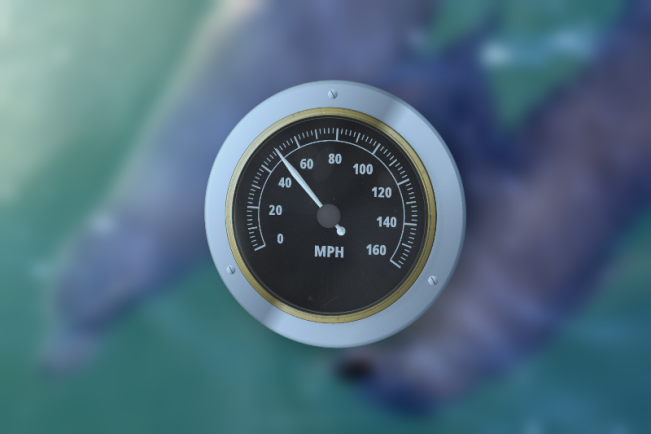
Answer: 50 mph
